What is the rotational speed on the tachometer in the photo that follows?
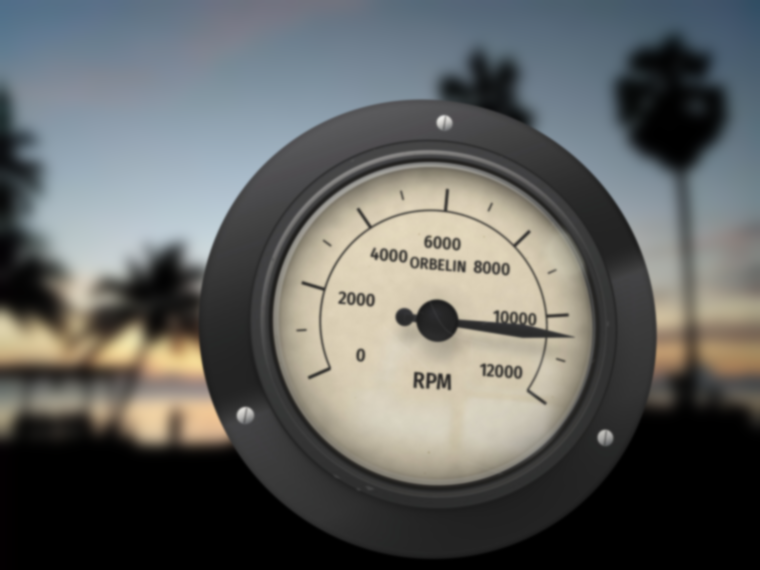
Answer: 10500 rpm
